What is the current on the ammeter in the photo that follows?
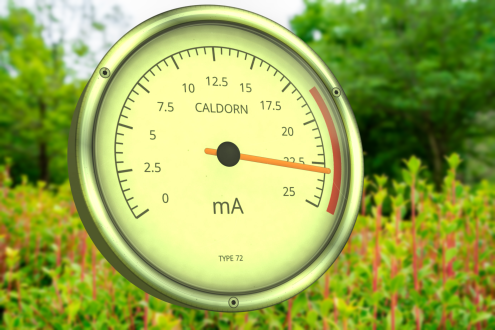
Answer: 23 mA
